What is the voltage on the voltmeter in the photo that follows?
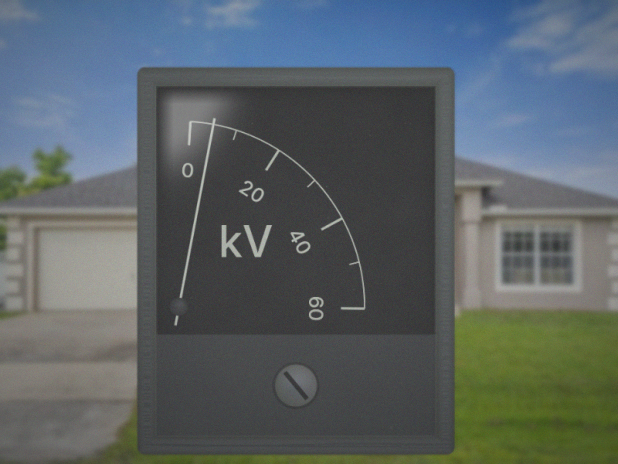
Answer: 5 kV
